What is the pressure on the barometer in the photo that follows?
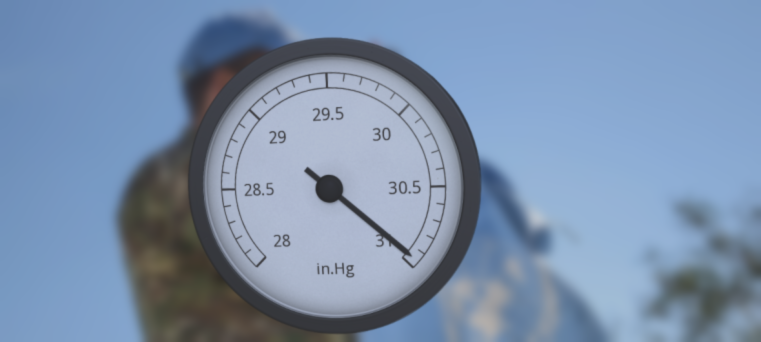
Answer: 30.95 inHg
